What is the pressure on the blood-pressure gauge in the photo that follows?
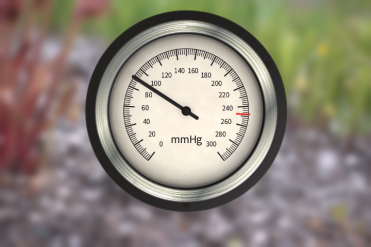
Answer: 90 mmHg
